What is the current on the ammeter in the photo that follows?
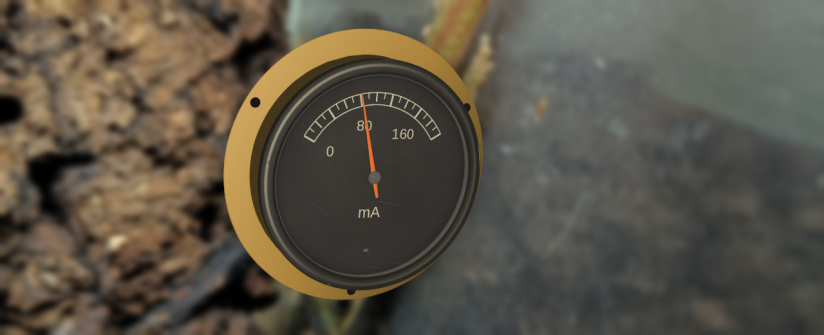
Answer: 80 mA
